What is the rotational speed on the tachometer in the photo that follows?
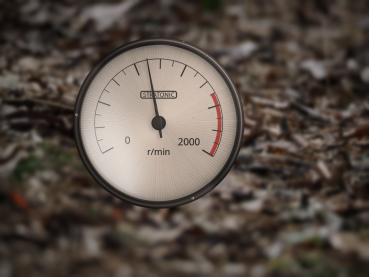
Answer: 900 rpm
